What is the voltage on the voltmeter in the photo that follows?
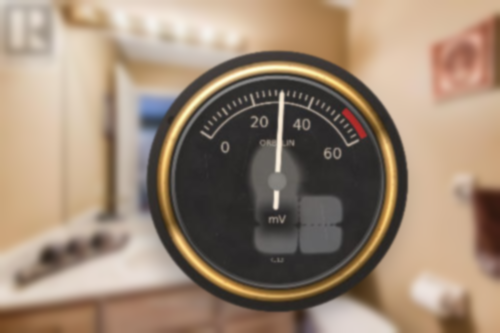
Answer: 30 mV
